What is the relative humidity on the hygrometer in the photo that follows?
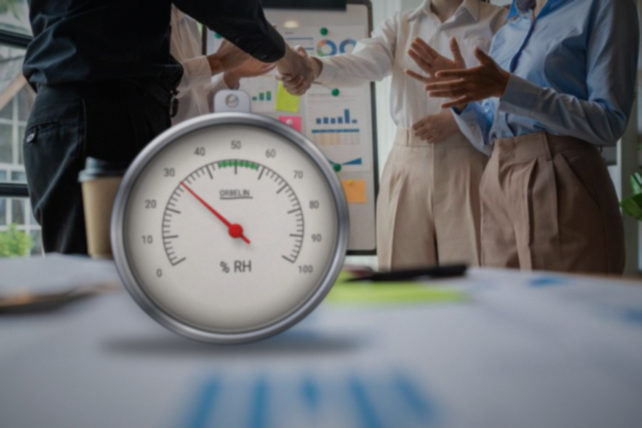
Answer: 30 %
